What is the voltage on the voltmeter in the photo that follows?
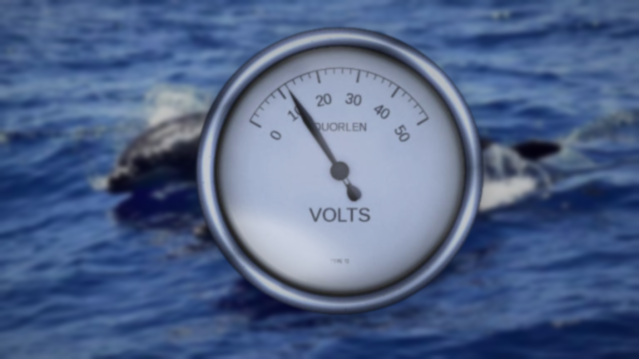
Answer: 12 V
